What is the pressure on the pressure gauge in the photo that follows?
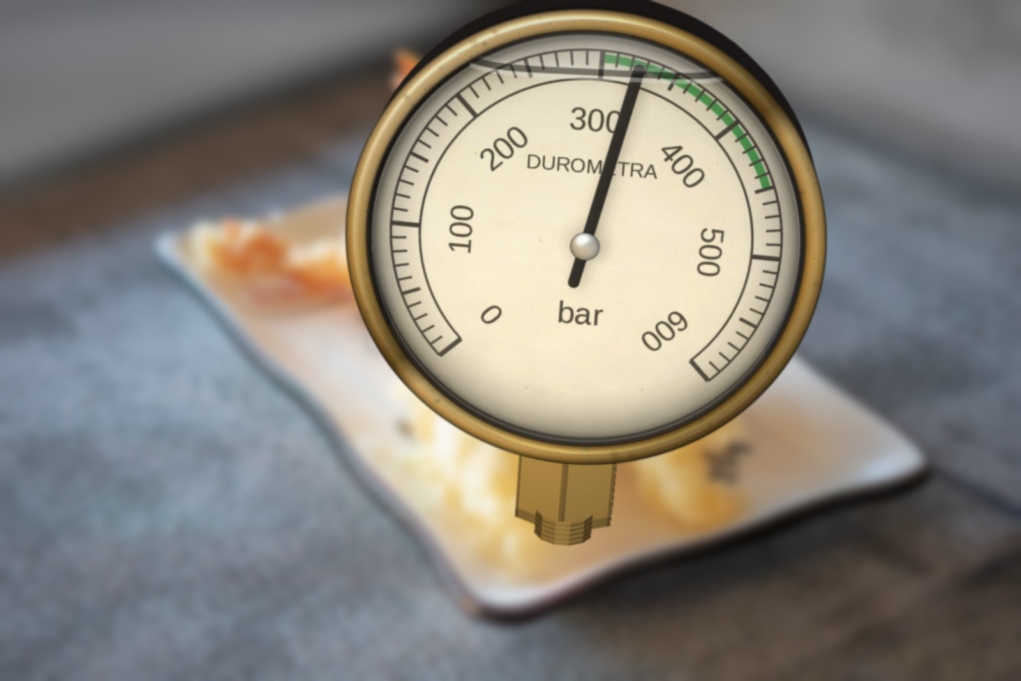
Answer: 325 bar
